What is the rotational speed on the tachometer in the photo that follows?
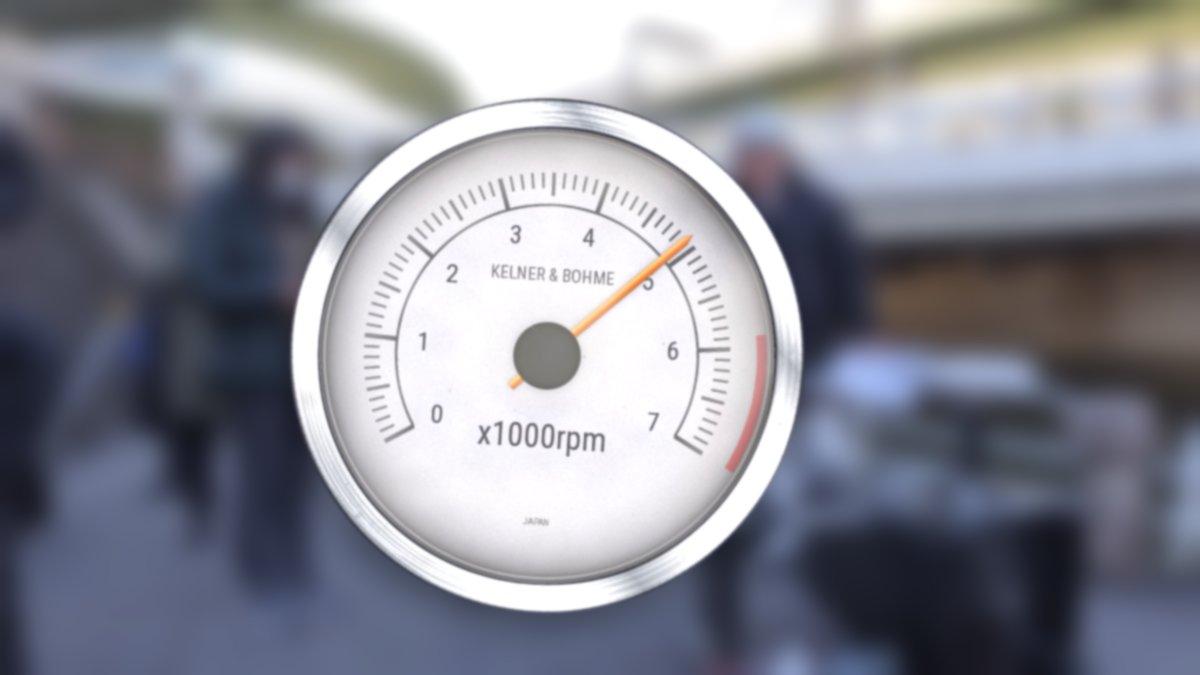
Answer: 4900 rpm
